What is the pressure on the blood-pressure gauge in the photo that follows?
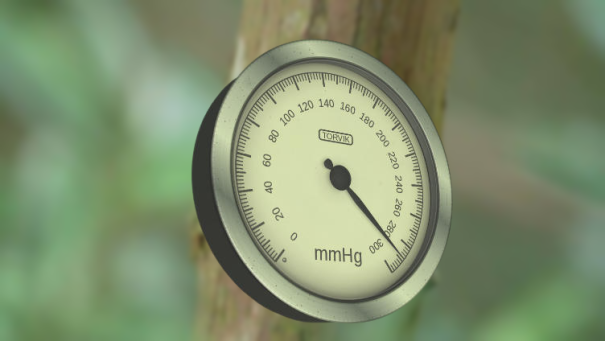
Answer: 290 mmHg
